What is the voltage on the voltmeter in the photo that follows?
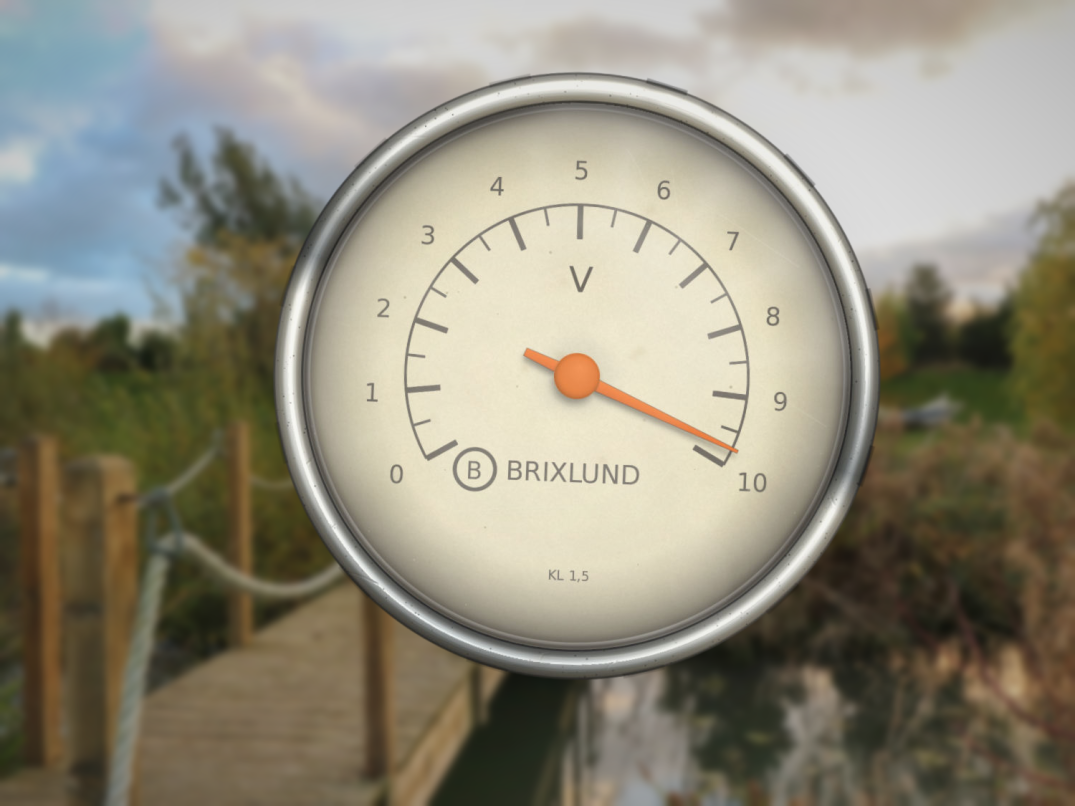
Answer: 9.75 V
